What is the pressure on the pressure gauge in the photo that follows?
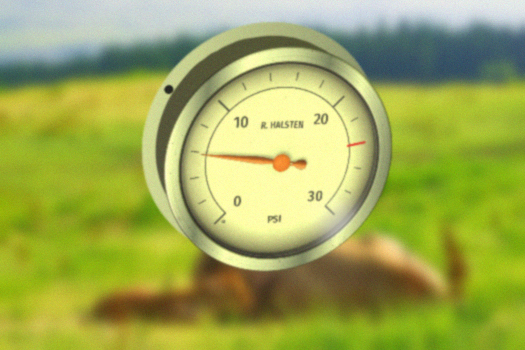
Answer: 6 psi
